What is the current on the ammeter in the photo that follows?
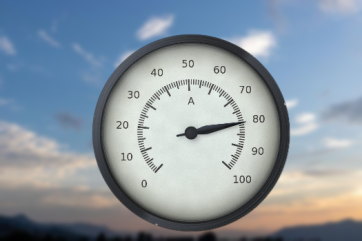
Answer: 80 A
